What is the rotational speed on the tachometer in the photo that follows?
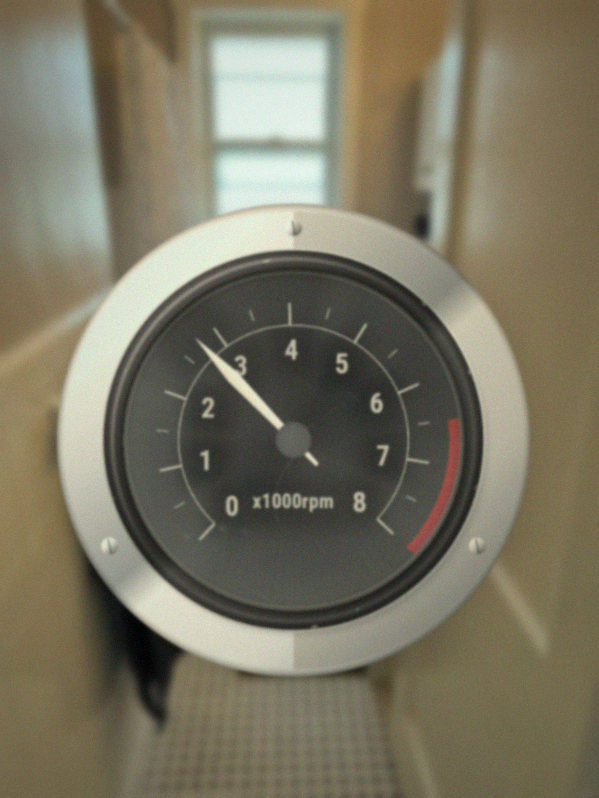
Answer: 2750 rpm
